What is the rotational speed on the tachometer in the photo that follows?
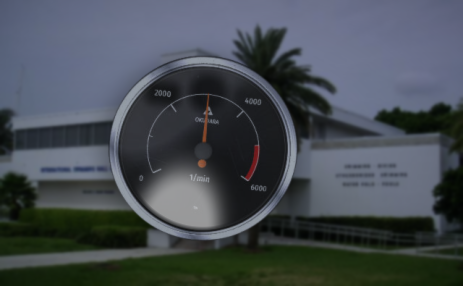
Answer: 3000 rpm
